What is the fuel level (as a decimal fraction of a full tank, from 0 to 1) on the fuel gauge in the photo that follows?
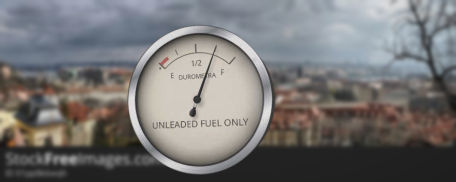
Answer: 0.75
